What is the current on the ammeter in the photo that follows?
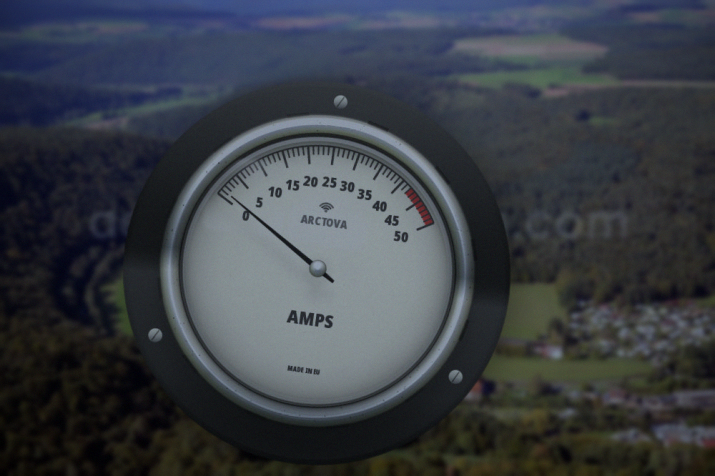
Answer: 1 A
